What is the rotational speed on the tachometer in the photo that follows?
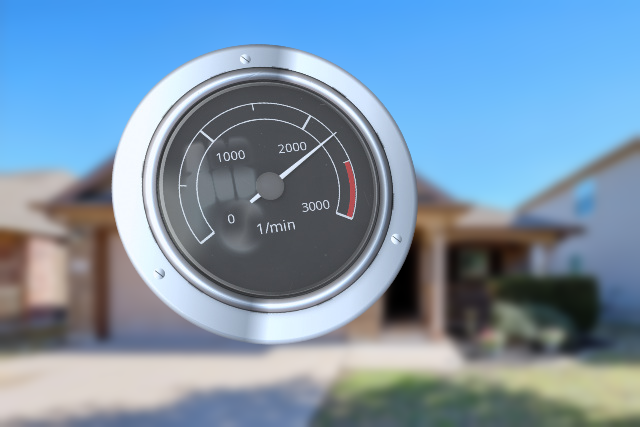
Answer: 2250 rpm
